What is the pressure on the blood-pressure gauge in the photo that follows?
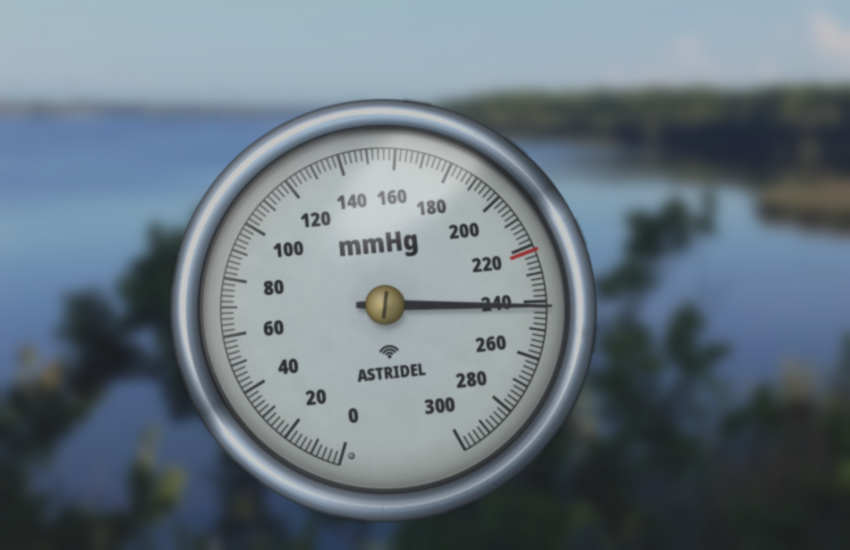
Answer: 242 mmHg
